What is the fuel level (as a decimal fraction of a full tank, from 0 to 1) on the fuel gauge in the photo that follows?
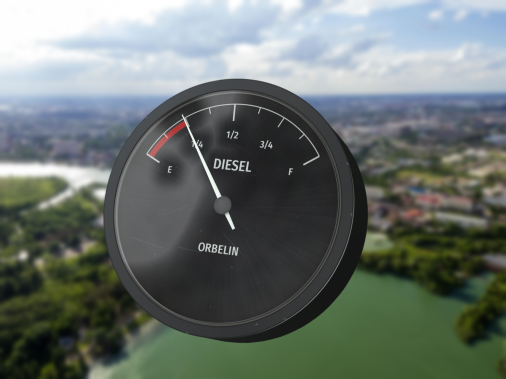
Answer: 0.25
